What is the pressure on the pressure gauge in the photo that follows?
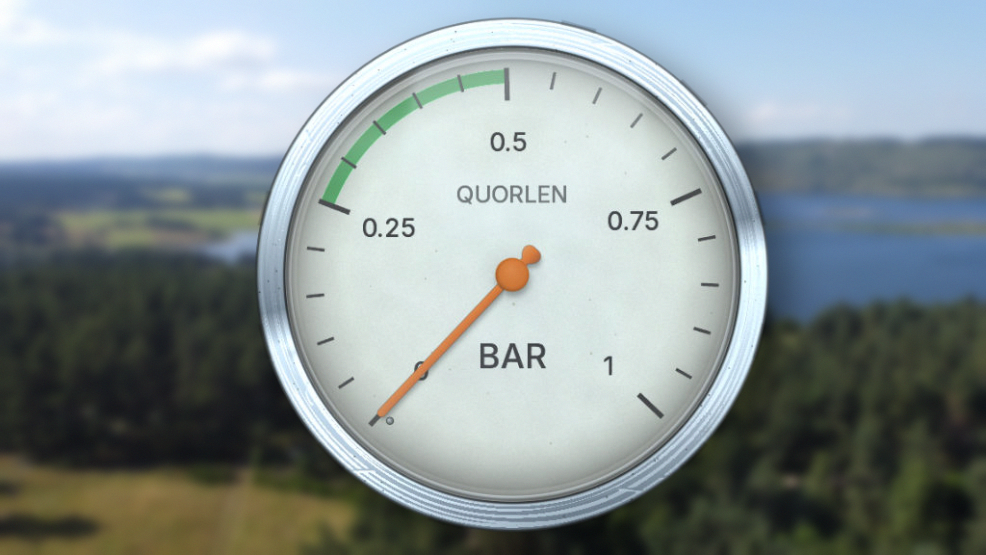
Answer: 0 bar
